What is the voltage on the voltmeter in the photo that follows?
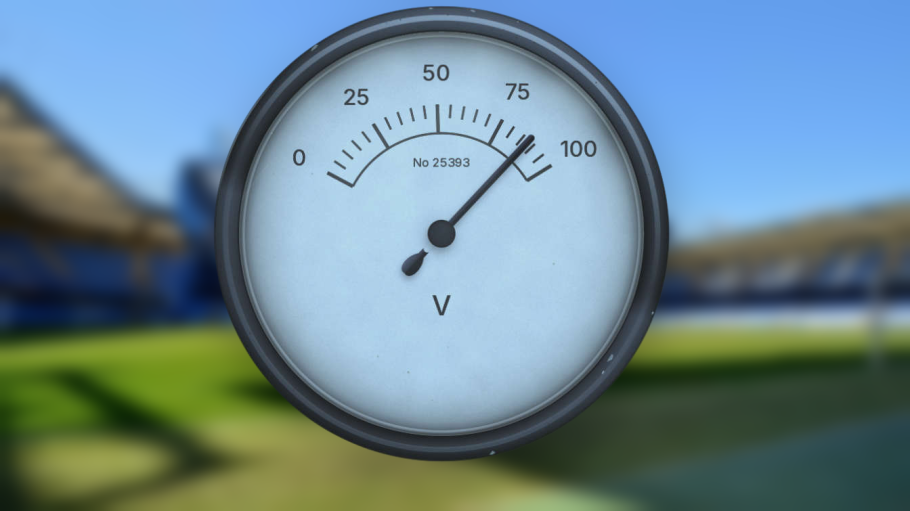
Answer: 87.5 V
